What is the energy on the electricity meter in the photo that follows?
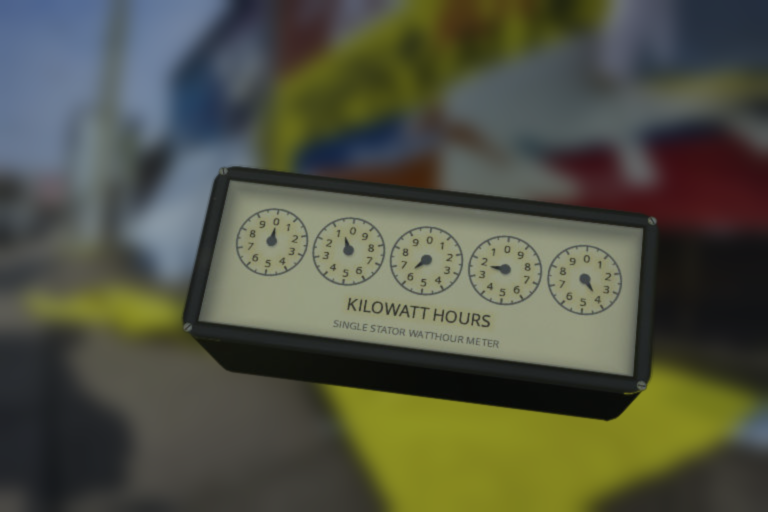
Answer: 624 kWh
